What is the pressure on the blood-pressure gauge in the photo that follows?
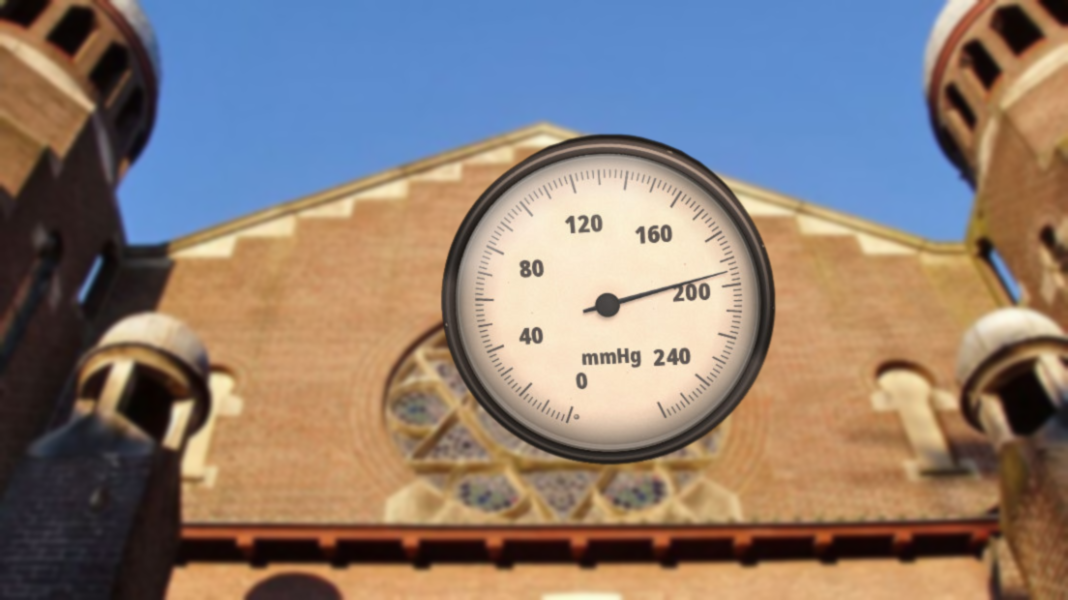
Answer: 194 mmHg
